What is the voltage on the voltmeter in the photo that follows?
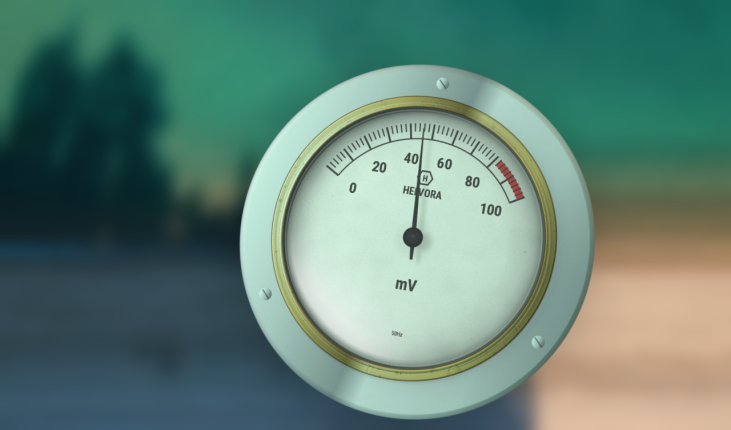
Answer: 46 mV
